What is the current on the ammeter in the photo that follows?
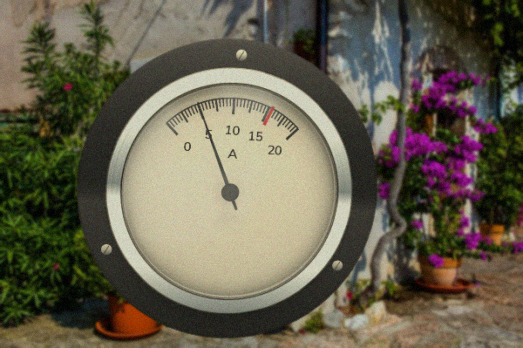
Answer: 5 A
